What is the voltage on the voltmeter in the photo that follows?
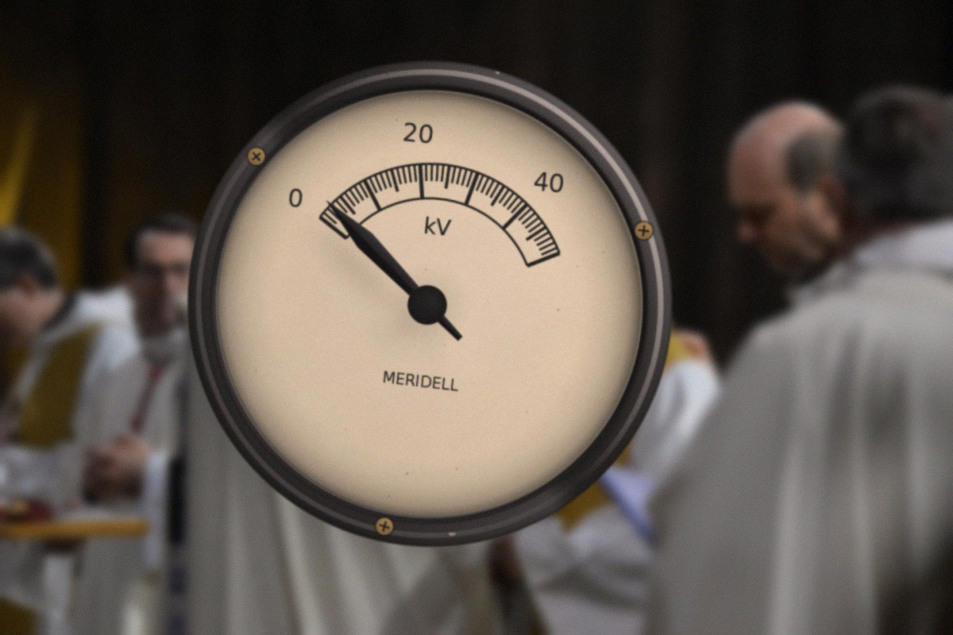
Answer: 3 kV
